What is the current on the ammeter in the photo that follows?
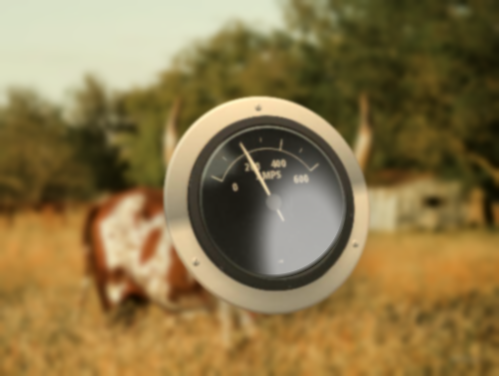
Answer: 200 A
